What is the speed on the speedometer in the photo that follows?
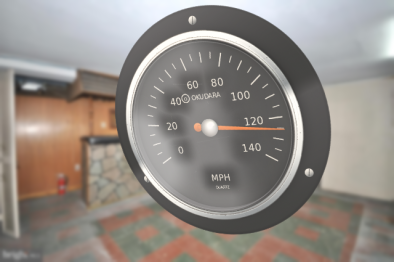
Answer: 125 mph
